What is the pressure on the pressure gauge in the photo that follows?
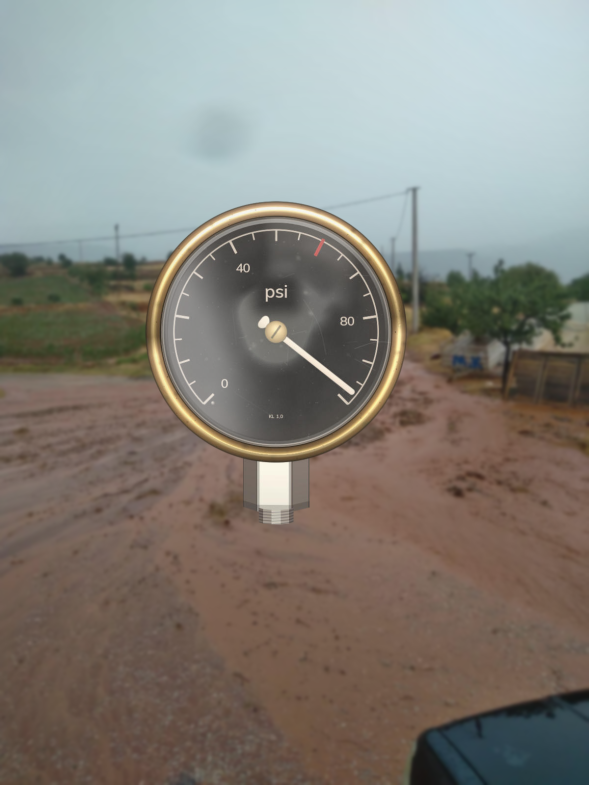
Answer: 97.5 psi
